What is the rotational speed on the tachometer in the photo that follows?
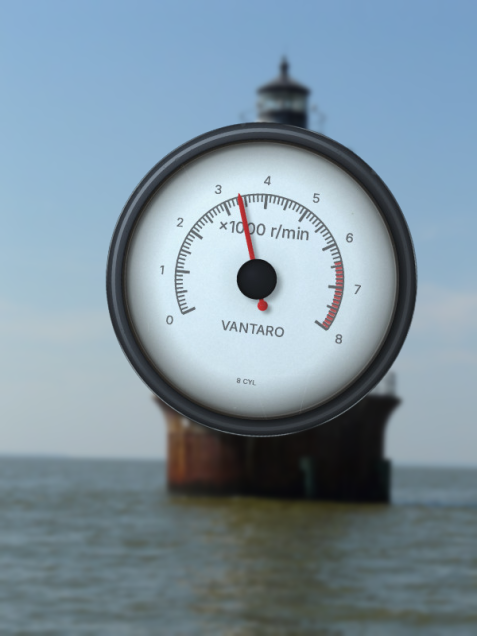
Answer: 3400 rpm
